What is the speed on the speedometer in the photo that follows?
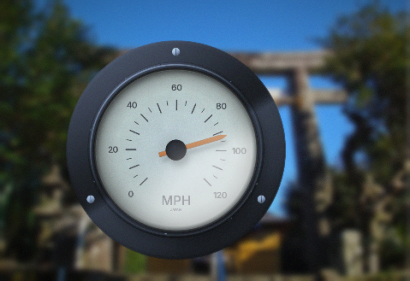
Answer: 92.5 mph
